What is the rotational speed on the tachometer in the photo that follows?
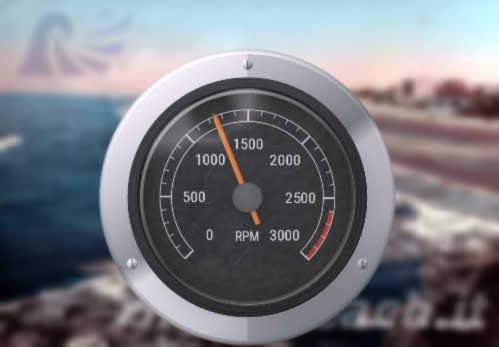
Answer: 1250 rpm
